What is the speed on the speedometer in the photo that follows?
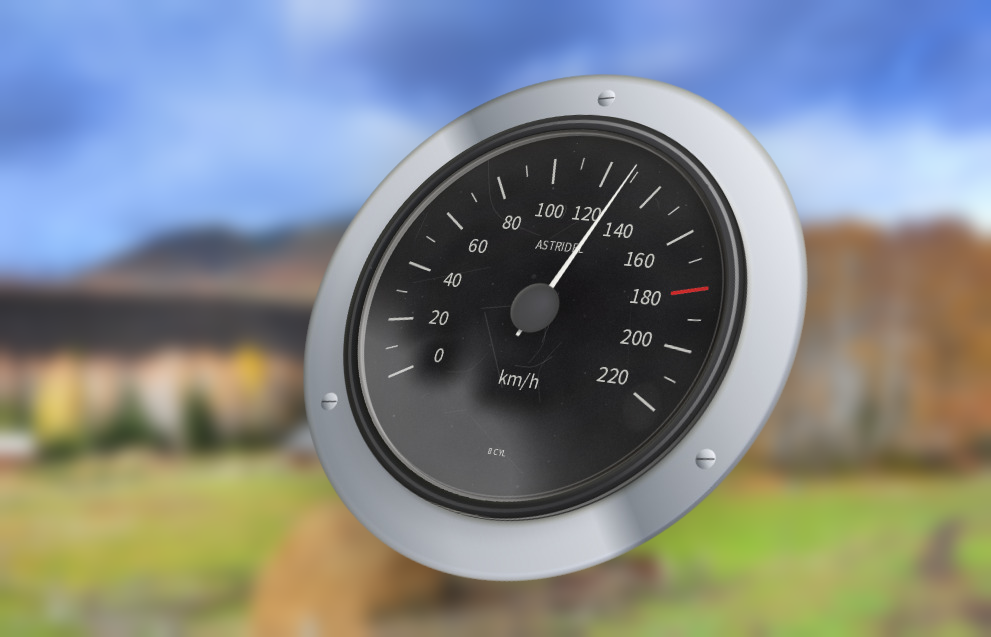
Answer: 130 km/h
